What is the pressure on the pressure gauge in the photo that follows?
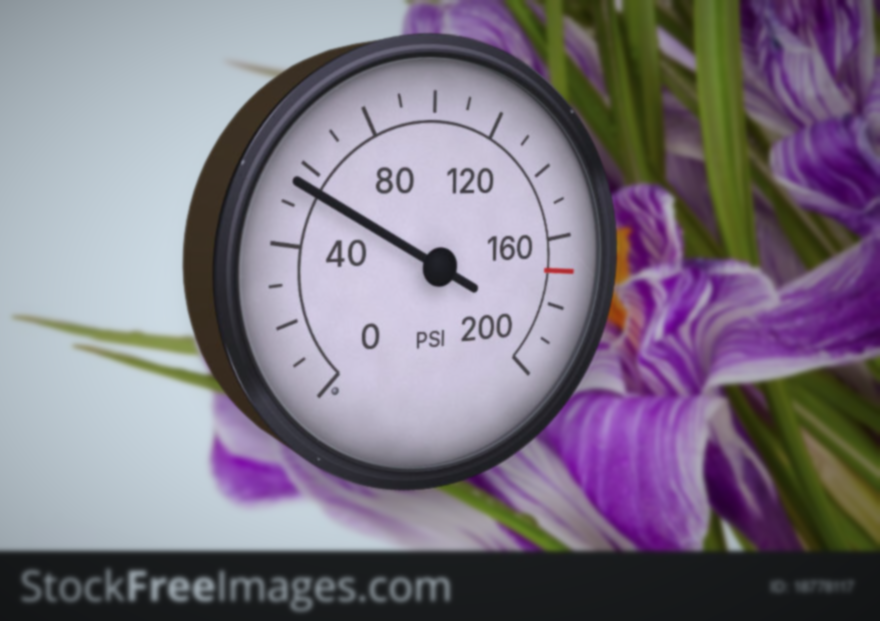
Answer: 55 psi
